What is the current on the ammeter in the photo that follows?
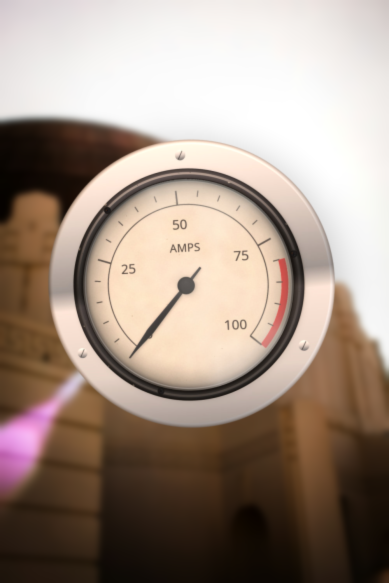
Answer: 0 A
